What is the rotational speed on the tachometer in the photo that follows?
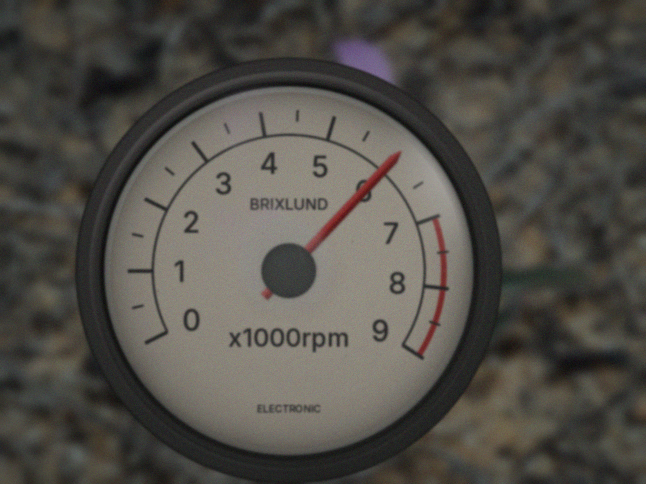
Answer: 6000 rpm
